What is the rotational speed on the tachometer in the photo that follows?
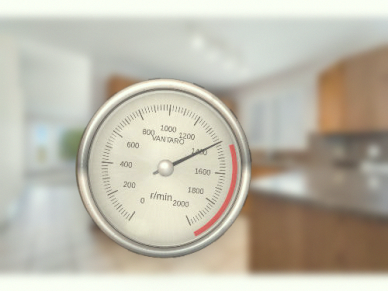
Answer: 1400 rpm
